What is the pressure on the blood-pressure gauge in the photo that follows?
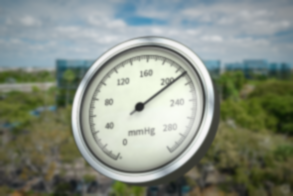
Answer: 210 mmHg
